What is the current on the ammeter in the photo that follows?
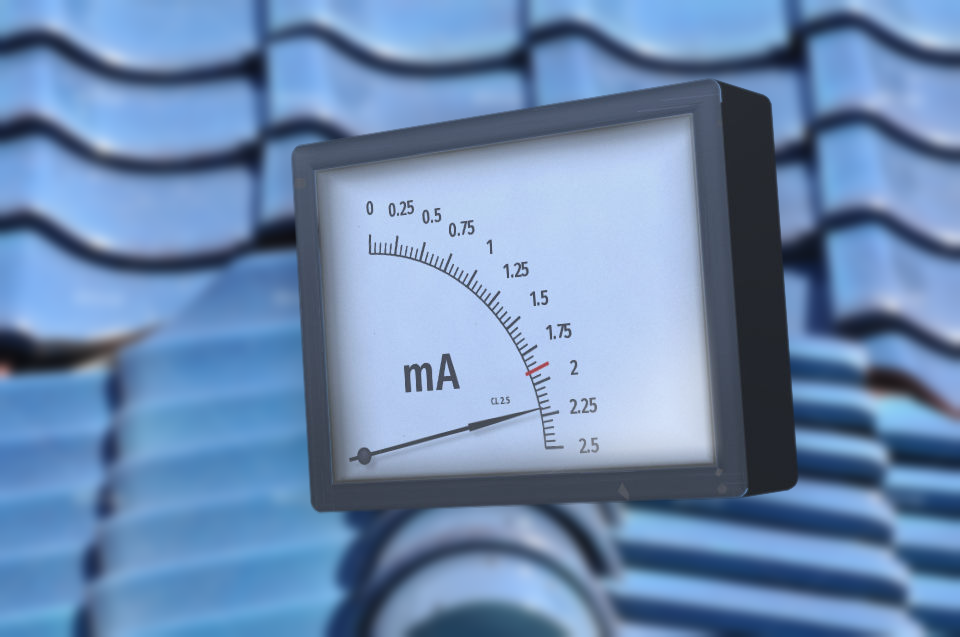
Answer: 2.2 mA
